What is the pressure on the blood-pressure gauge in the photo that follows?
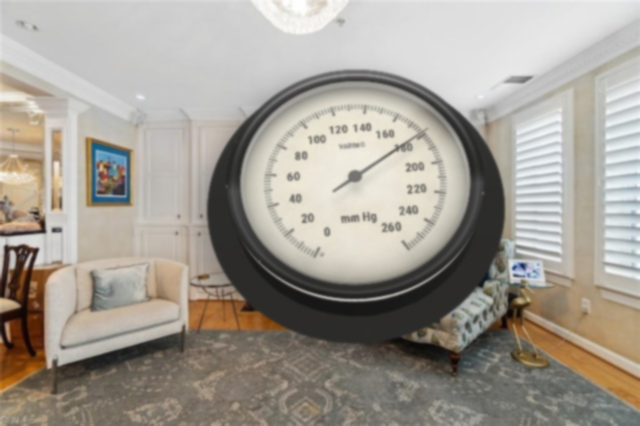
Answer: 180 mmHg
